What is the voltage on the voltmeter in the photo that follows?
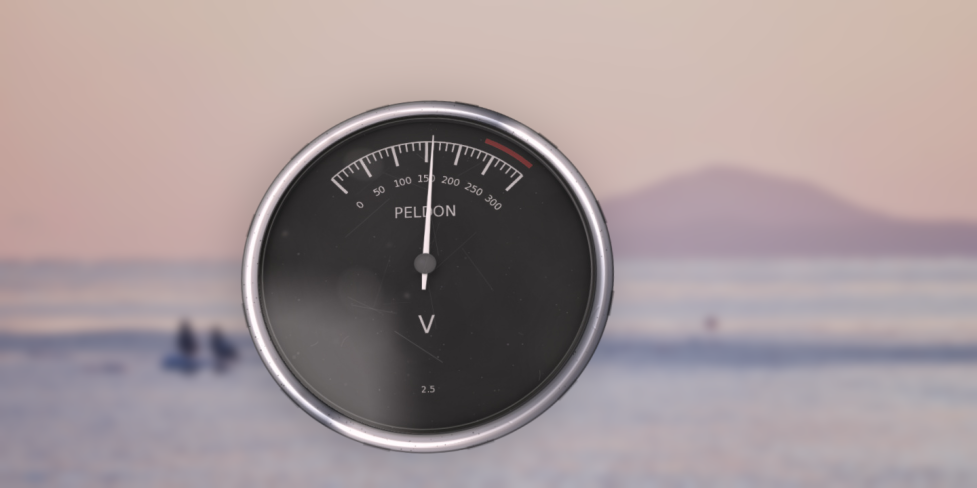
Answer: 160 V
